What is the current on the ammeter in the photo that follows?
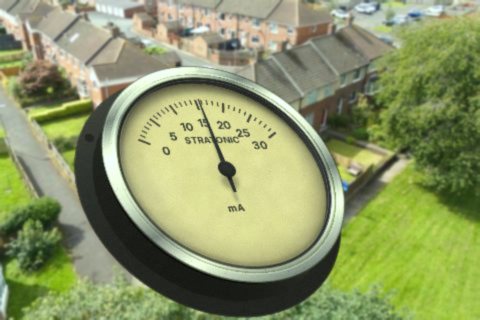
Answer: 15 mA
